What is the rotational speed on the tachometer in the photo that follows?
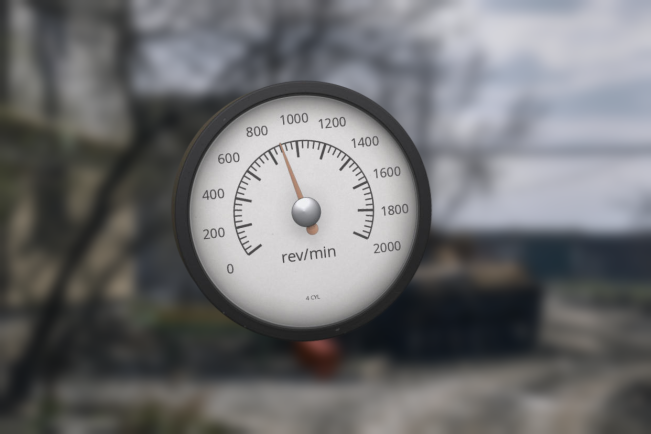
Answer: 880 rpm
